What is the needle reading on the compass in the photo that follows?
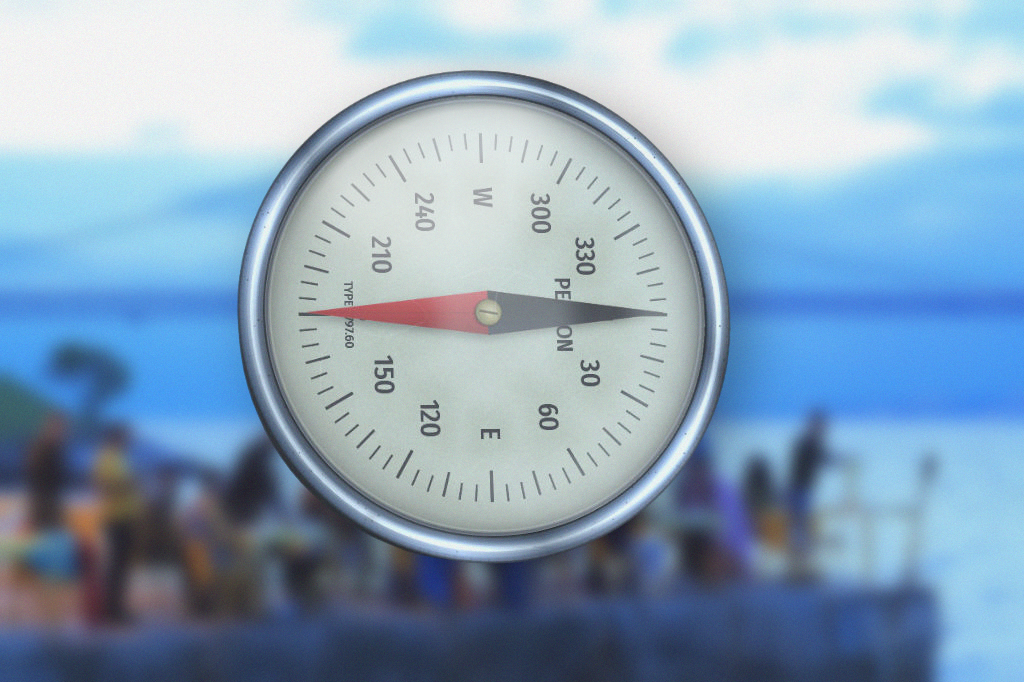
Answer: 180 °
